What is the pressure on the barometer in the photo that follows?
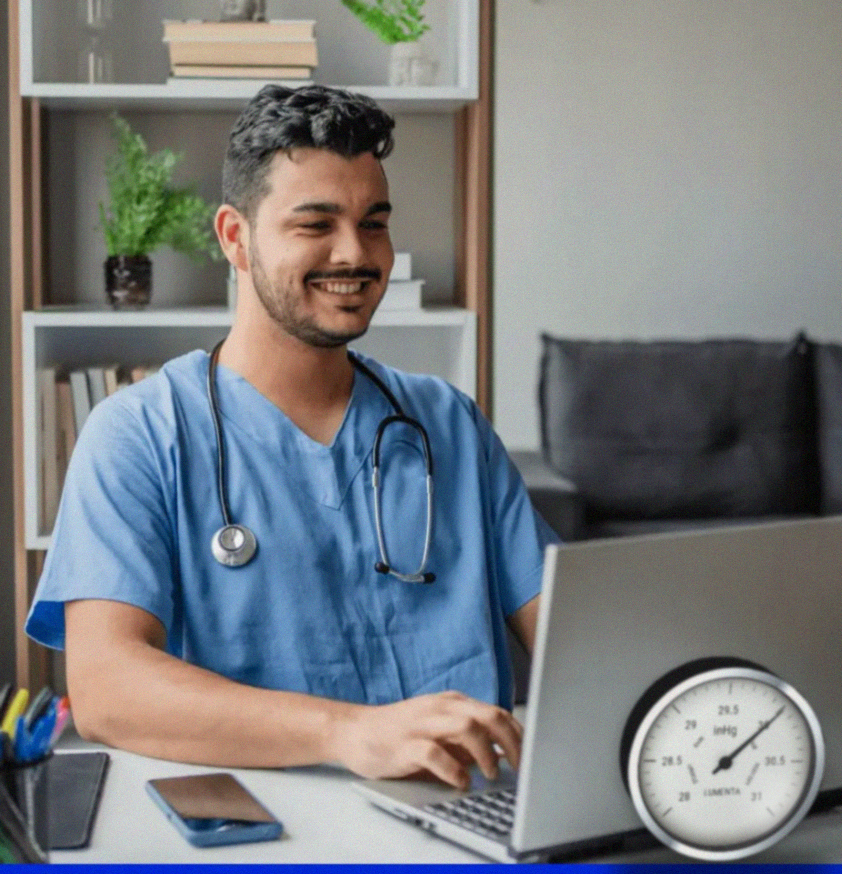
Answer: 30 inHg
